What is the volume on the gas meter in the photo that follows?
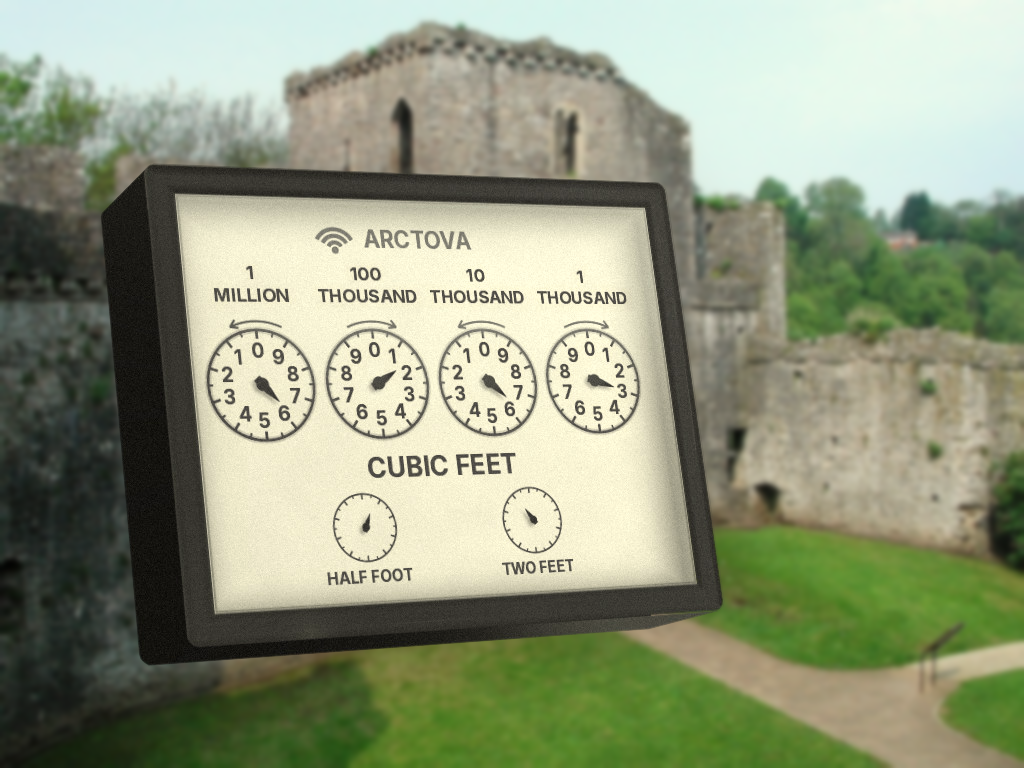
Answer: 616300 ft³
